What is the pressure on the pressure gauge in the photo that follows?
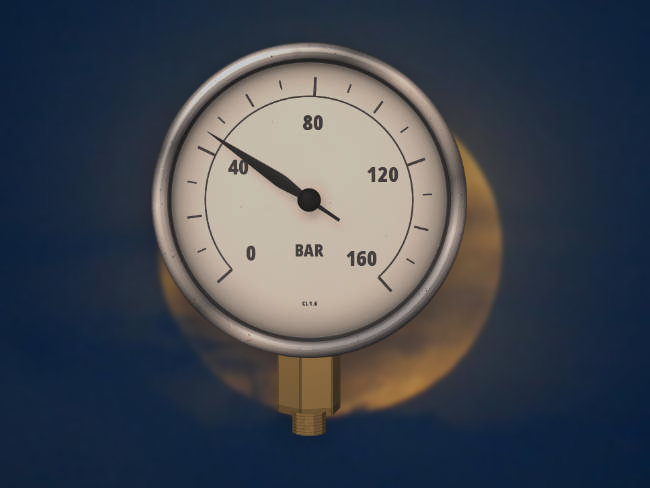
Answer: 45 bar
